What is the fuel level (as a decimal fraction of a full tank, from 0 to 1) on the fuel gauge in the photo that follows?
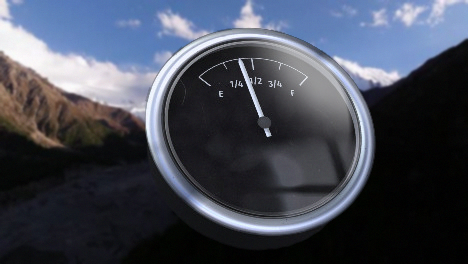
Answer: 0.375
